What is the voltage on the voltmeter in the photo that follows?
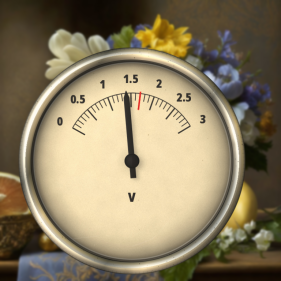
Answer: 1.4 V
